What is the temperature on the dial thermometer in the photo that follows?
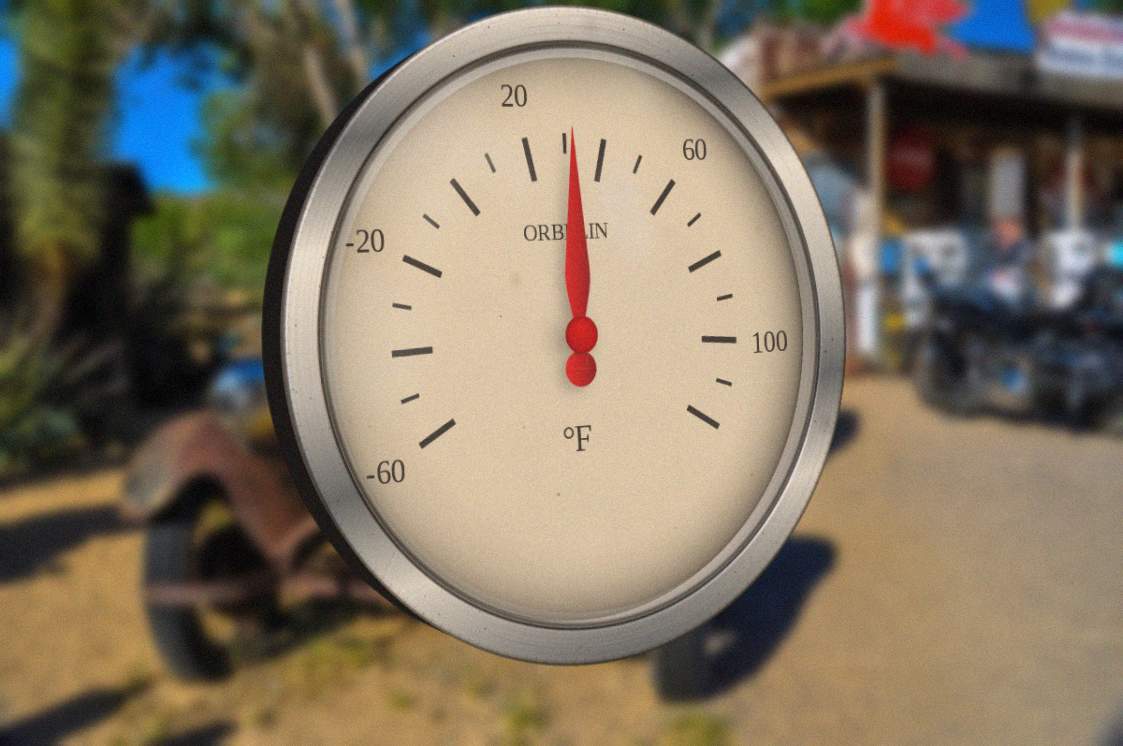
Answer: 30 °F
